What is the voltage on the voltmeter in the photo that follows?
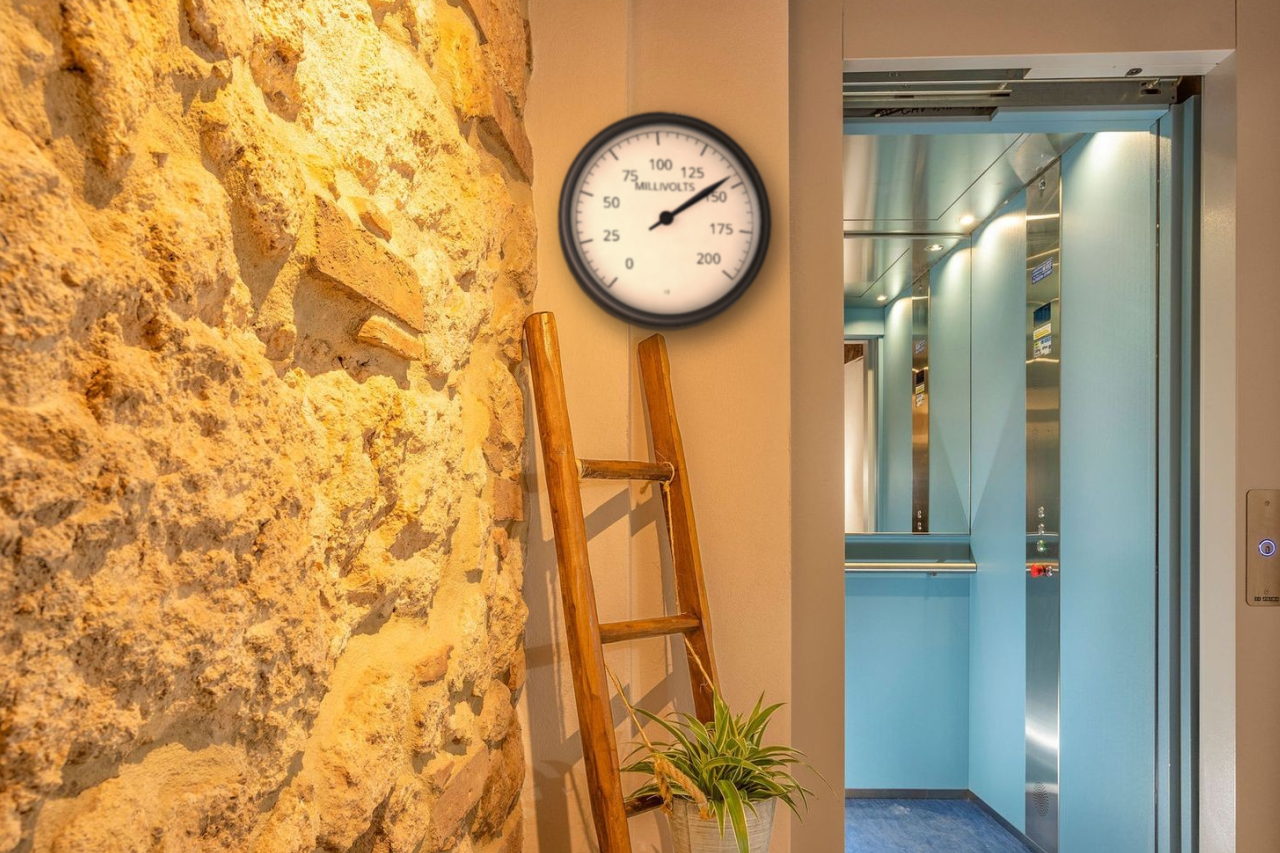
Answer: 145 mV
